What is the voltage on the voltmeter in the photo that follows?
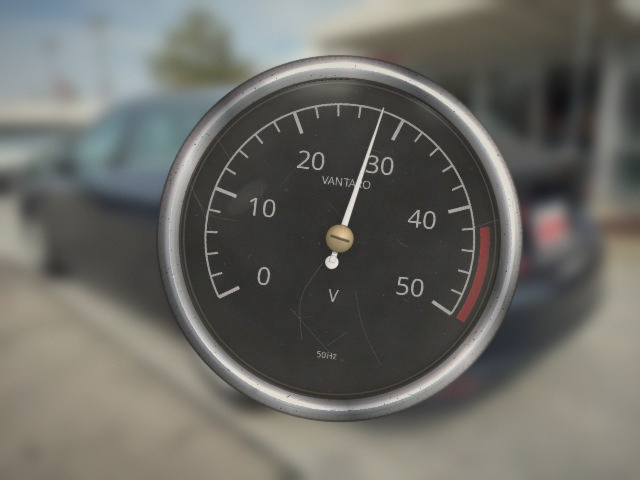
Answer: 28 V
